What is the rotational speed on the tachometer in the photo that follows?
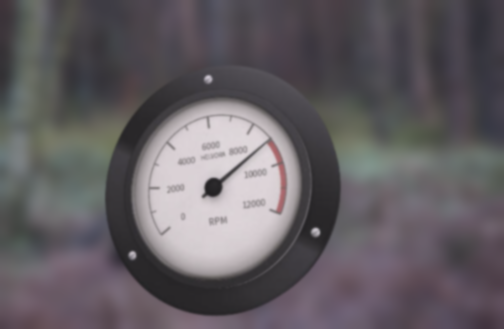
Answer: 9000 rpm
